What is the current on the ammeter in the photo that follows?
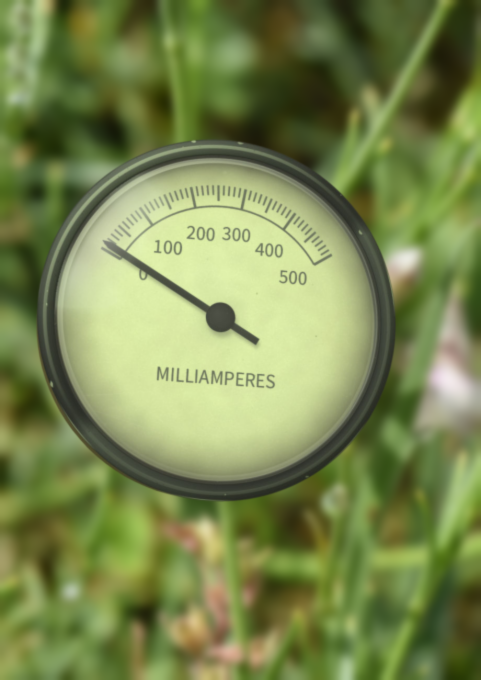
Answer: 10 mA
